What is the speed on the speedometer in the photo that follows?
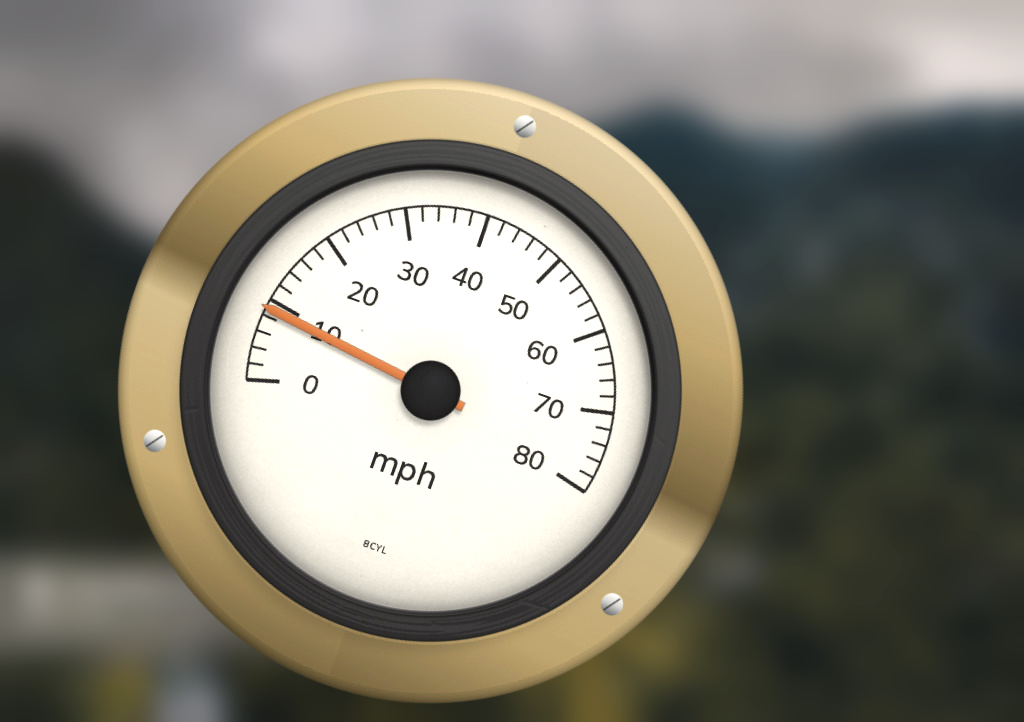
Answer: 9 mph
